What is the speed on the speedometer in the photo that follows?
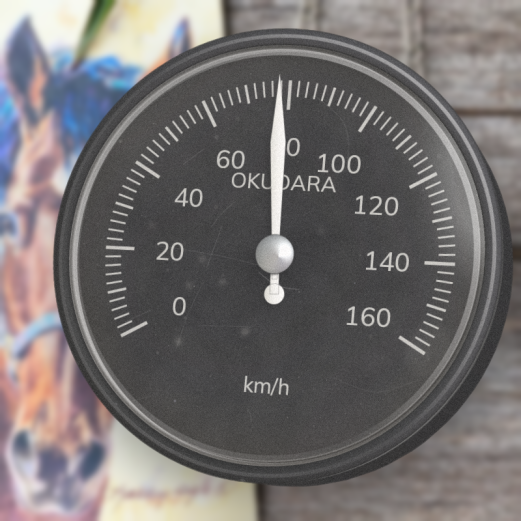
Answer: 78 km/h
